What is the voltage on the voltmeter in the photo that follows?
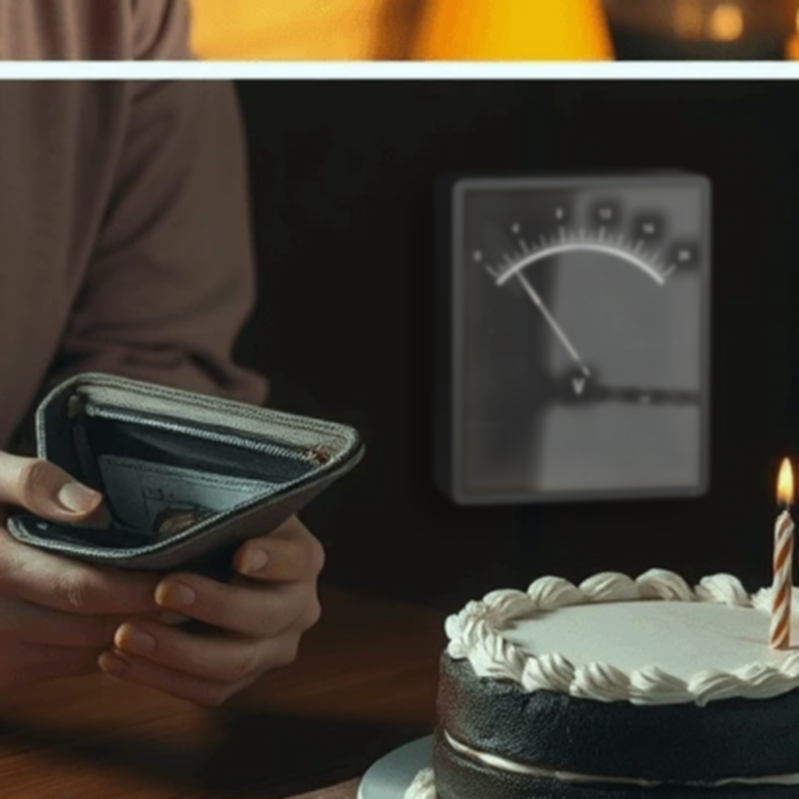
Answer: 2 V
